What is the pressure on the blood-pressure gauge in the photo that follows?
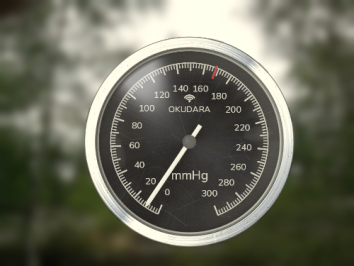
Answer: 10 mmHg
